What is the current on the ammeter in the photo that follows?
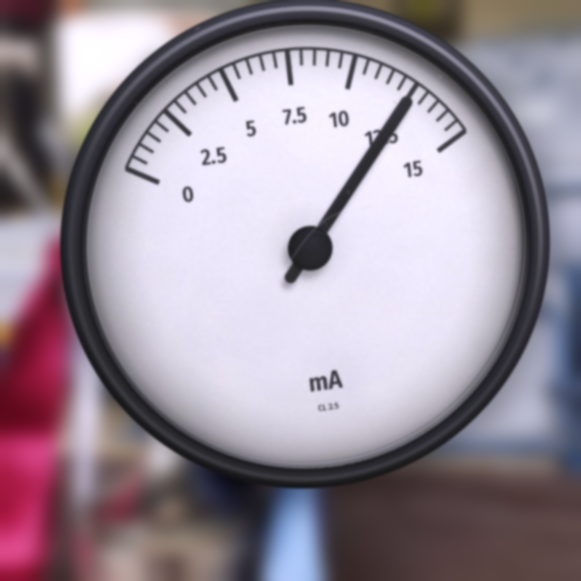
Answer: 12.5 mA
